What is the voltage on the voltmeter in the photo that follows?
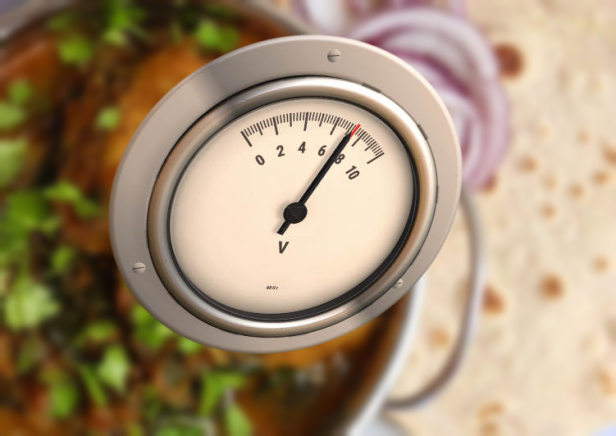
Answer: 7 V
